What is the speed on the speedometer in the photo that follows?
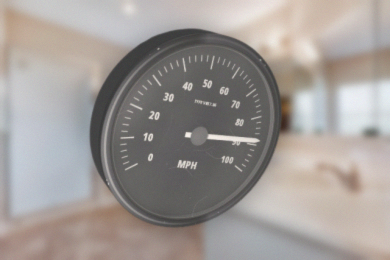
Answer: 88 mph
